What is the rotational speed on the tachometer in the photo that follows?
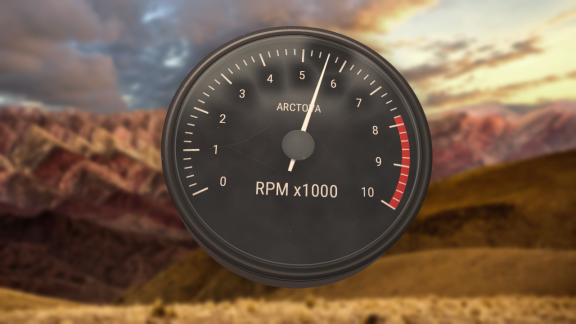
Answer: 5600 rpm
